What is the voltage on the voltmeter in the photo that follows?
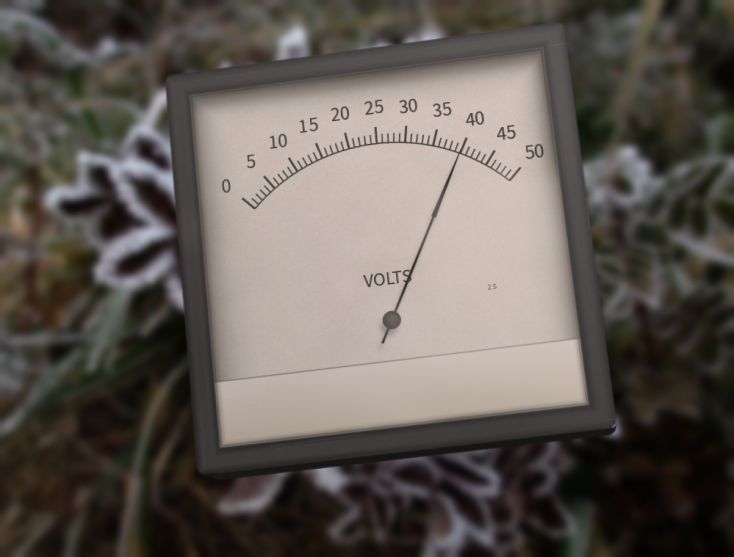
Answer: 40 V
